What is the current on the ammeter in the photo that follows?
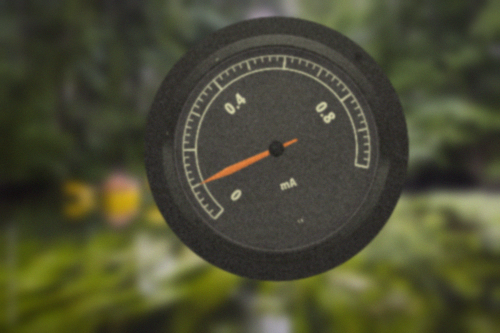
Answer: 0.1 mA
